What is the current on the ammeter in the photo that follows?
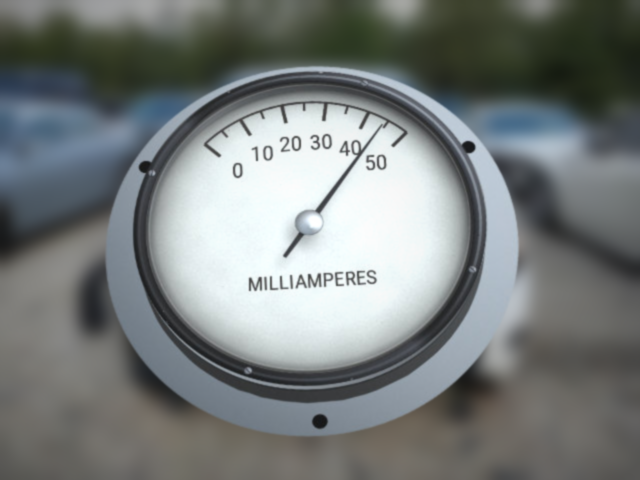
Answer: 45 mA
